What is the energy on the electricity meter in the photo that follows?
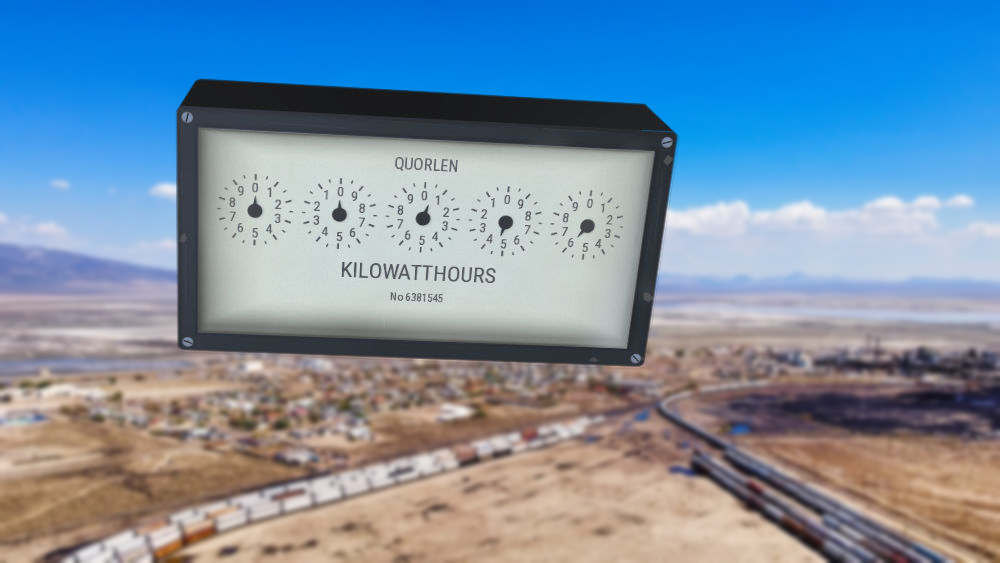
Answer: 46 kWh
